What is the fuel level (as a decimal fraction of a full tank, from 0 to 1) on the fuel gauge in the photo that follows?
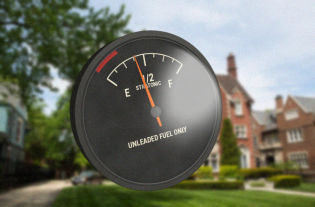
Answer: 0.375
